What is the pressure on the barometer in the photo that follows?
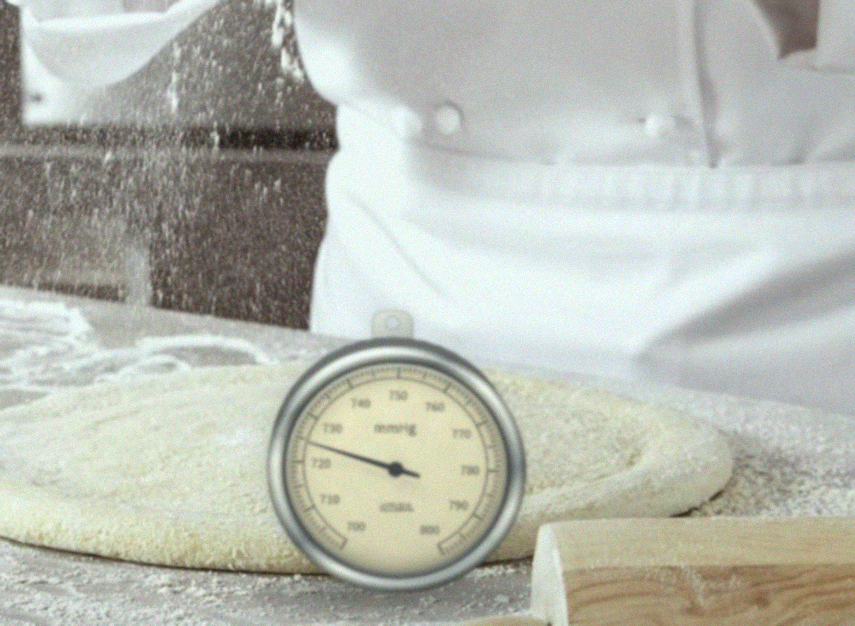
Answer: 725 mmHg
